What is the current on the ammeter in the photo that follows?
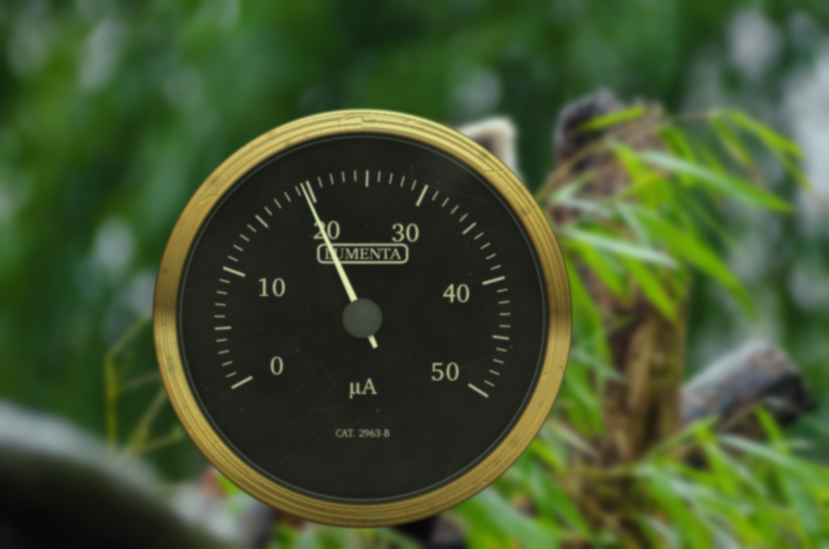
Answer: 19.5 µA
